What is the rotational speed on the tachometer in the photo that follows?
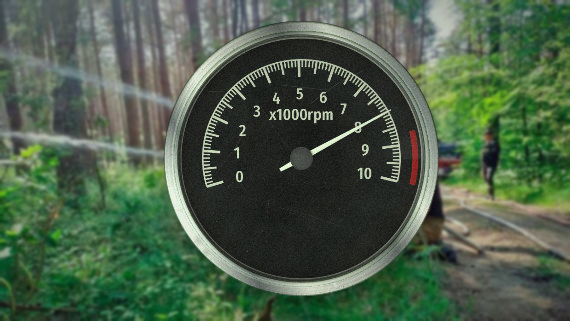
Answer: 8000 rpm
